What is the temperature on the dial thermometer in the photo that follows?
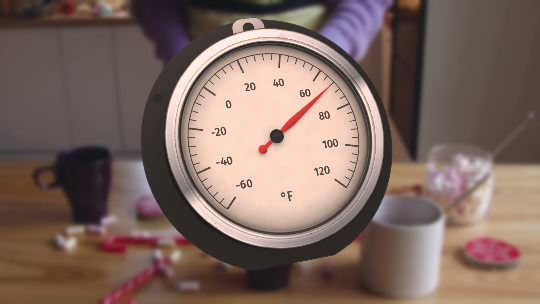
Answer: 68 °F
